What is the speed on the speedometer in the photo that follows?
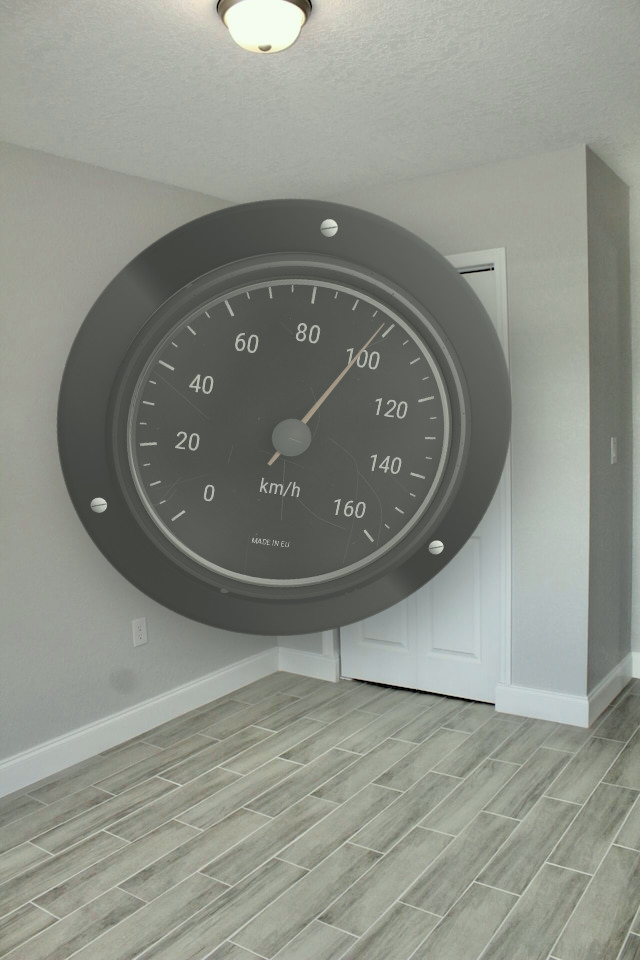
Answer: 97.5 km/h
